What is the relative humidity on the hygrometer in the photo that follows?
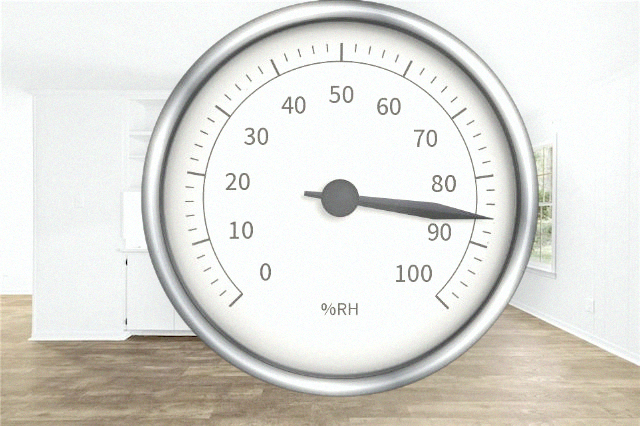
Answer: 86 %
